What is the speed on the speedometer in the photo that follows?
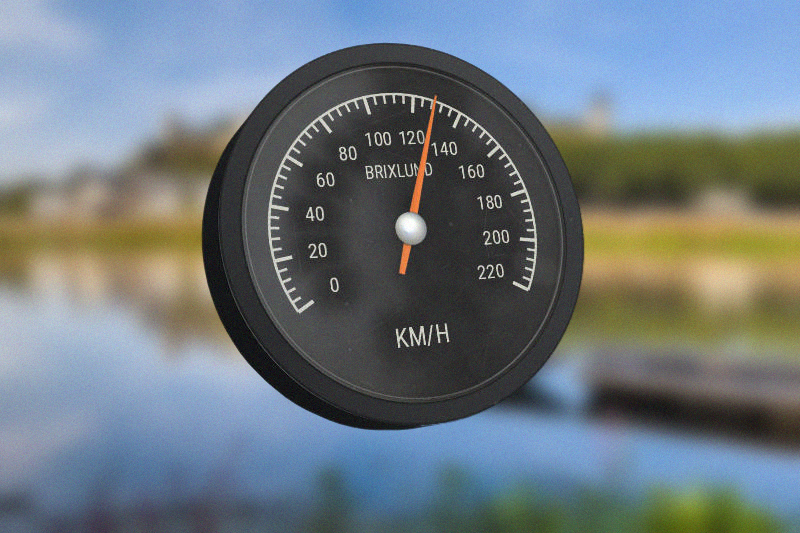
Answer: 128 km/h
